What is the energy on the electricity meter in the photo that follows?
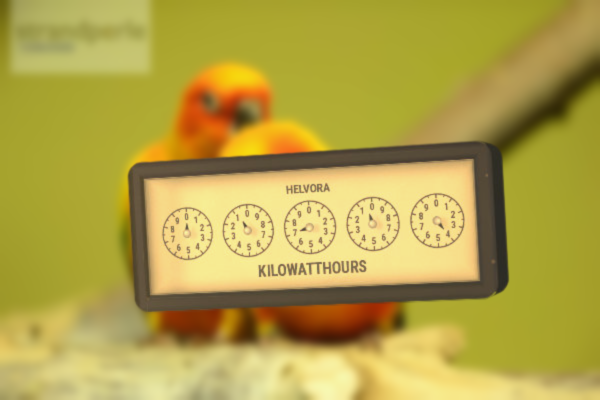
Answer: 704 kWh
